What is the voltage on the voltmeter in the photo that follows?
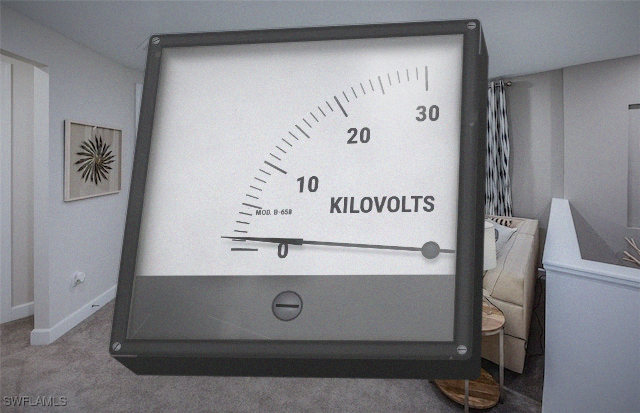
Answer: 1 kV
